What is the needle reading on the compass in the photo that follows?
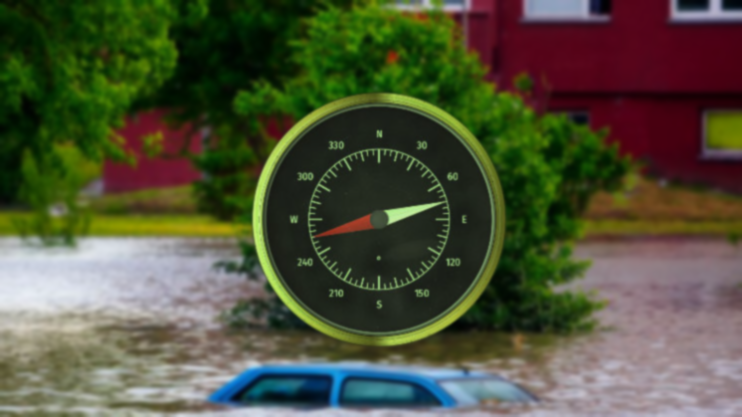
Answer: 255 °
